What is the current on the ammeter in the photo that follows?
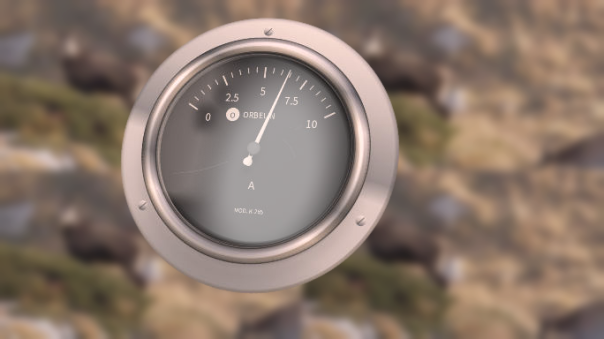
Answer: 6.5 A
